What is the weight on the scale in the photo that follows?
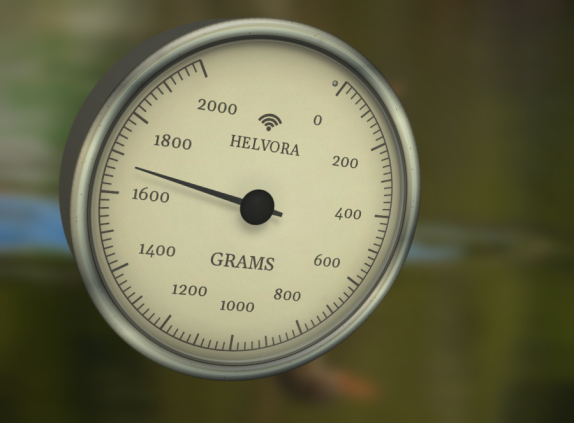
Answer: 1680 g
